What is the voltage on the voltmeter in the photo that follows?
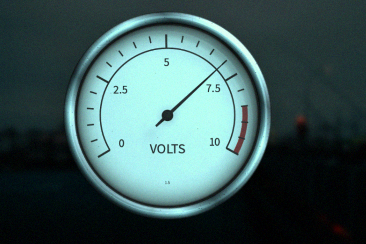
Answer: 7 V
